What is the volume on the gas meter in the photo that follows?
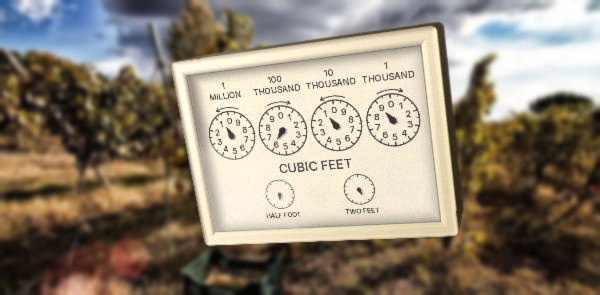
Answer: 60900 ft³
